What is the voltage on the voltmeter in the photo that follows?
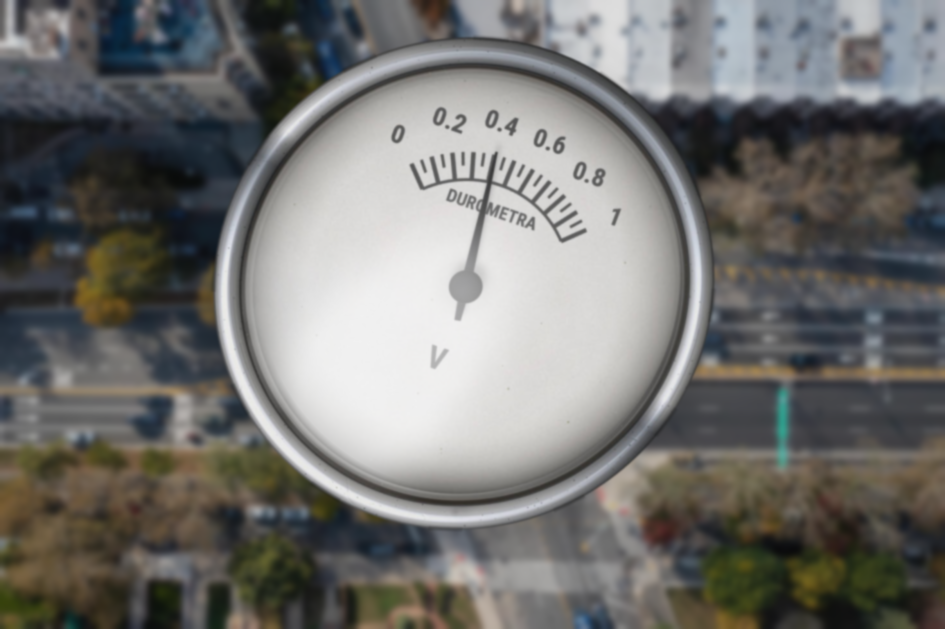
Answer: 0.4 V
